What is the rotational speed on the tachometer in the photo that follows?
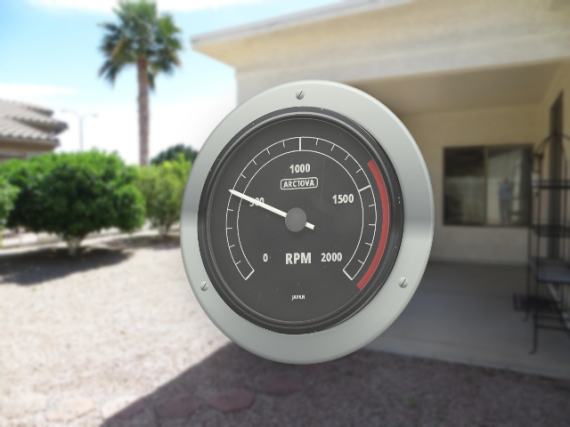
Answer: 500 rpm
